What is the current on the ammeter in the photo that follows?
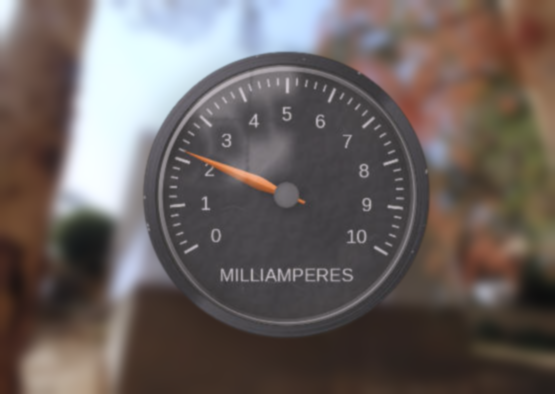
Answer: 2.2 mA
